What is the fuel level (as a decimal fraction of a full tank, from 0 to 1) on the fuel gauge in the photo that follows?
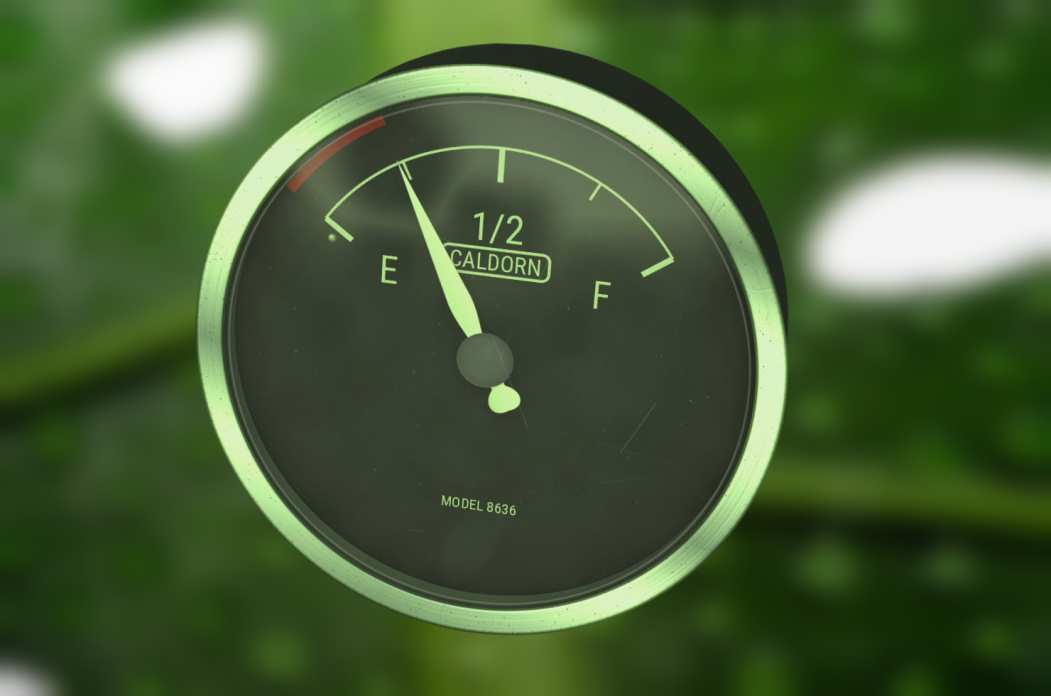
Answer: 0.25
